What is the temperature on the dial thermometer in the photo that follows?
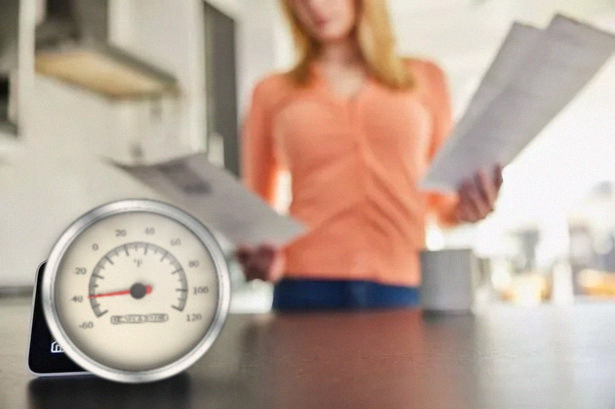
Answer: -40 °F
